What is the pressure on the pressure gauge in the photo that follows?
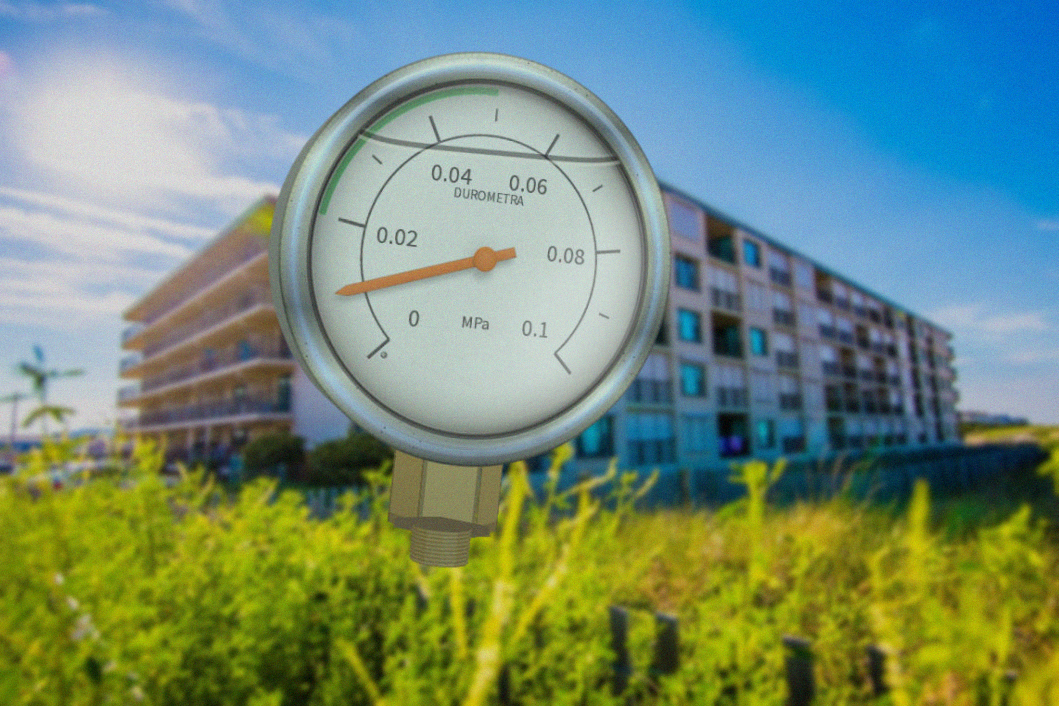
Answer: 0.01 MPa
